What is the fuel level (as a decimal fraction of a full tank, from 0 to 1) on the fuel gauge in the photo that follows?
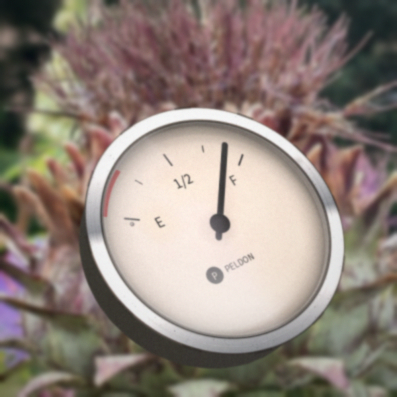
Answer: 0.875
